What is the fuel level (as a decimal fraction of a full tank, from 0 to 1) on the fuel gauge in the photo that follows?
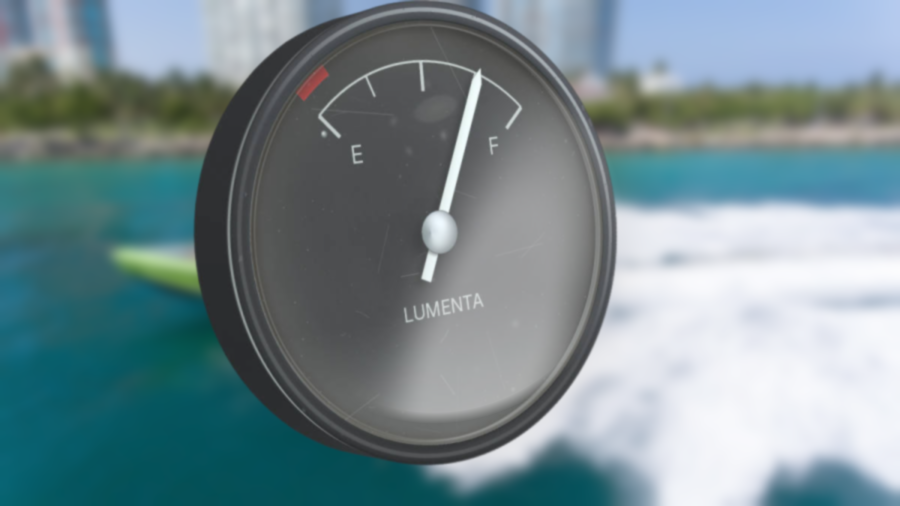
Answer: 0.75
